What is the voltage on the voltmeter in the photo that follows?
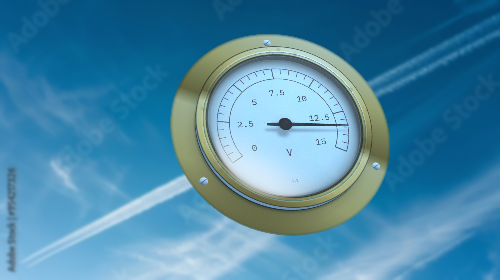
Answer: 13.5 V
